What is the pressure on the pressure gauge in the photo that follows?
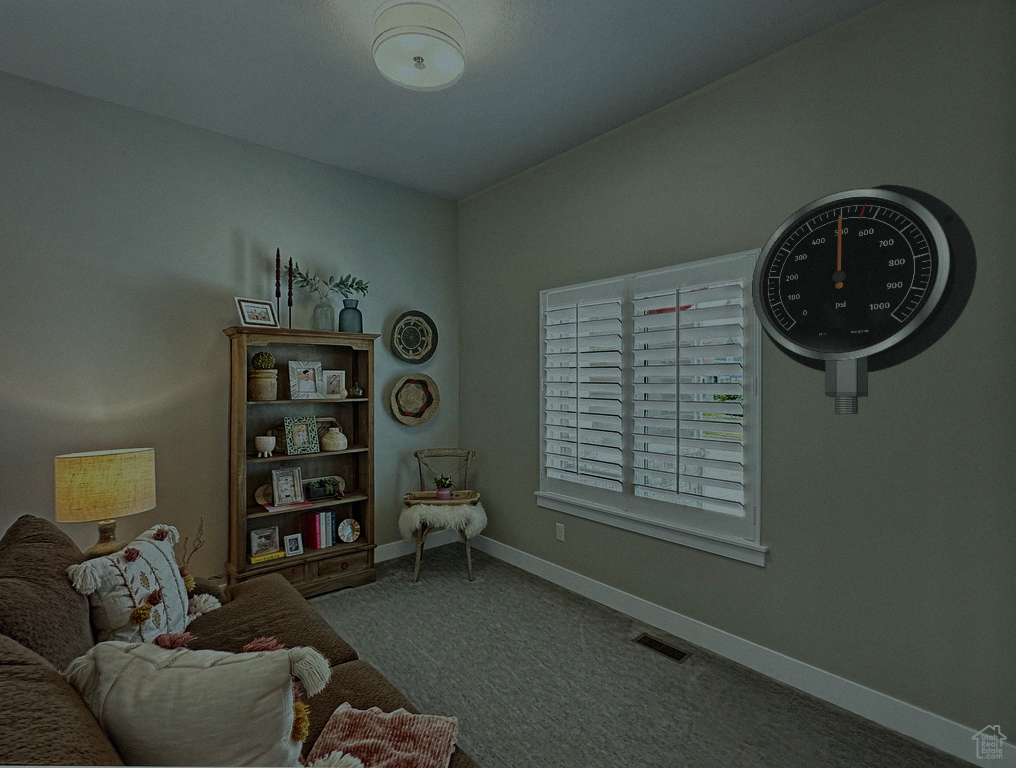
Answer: 500 psi
